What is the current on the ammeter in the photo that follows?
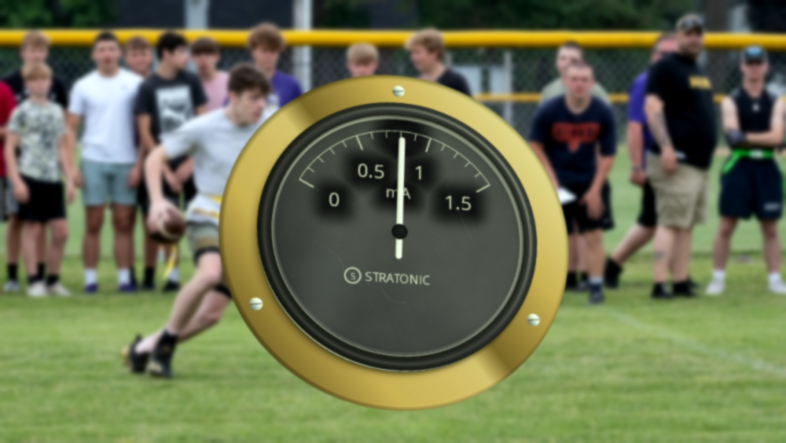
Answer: 0.8 mA
